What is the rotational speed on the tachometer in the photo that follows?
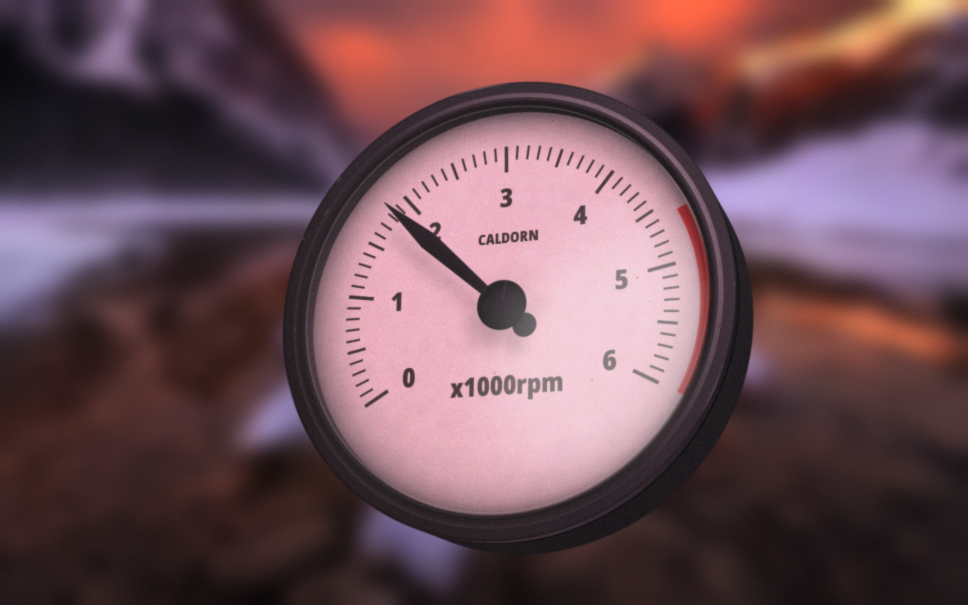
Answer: 1850 rpm
